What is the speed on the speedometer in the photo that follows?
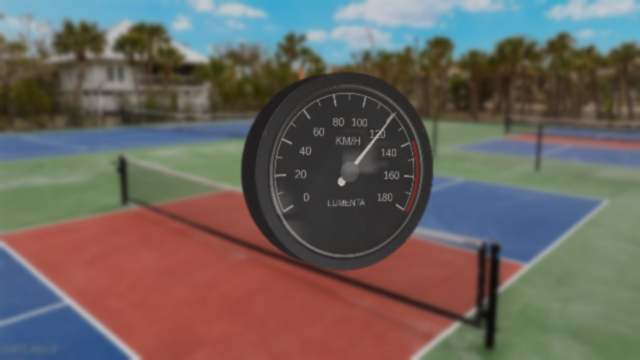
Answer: 120 km/h
